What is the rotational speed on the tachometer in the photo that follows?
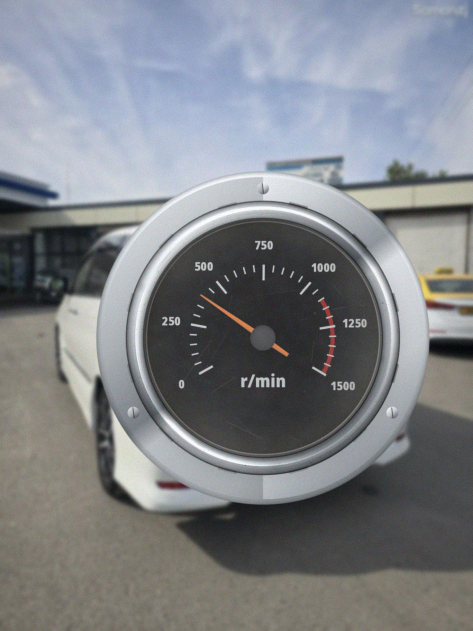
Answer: 400 rpm
